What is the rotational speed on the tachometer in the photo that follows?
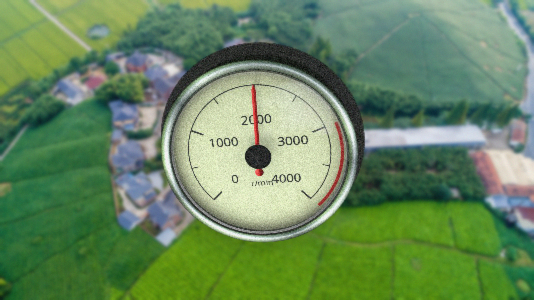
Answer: 2000 rpm
